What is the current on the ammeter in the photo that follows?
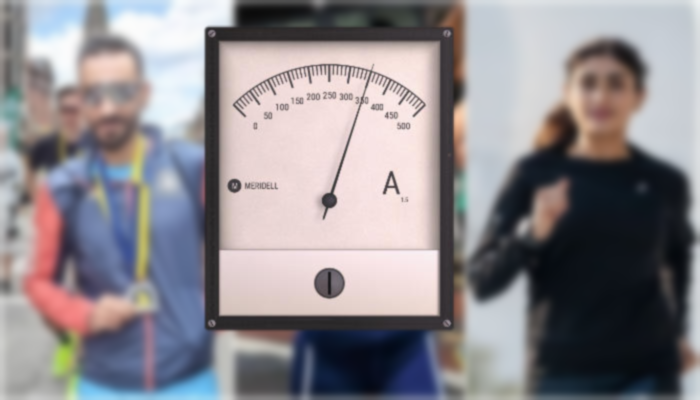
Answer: 350 A
